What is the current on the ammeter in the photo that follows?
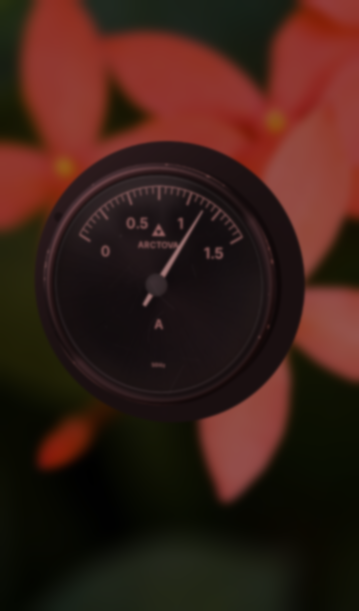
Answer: 1.15 A
